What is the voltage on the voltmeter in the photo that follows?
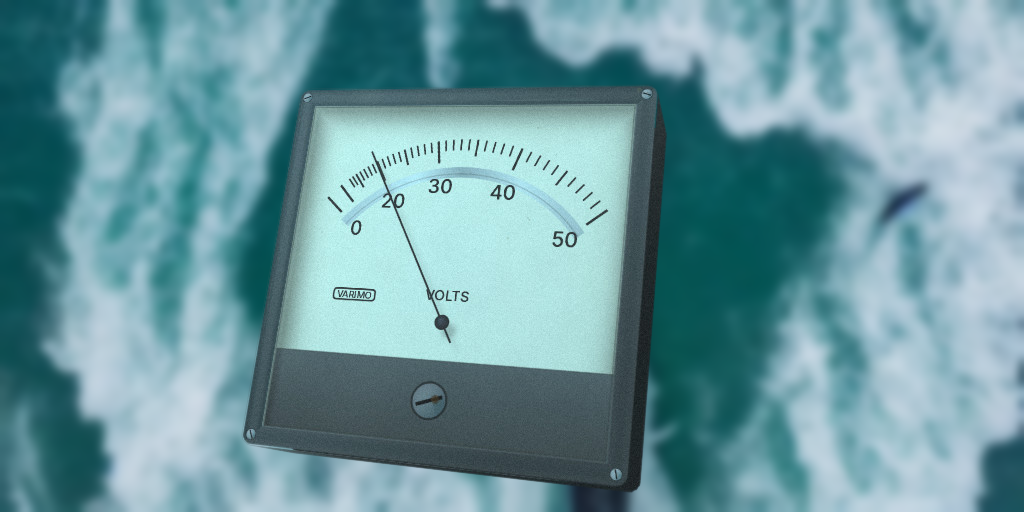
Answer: 20 V
